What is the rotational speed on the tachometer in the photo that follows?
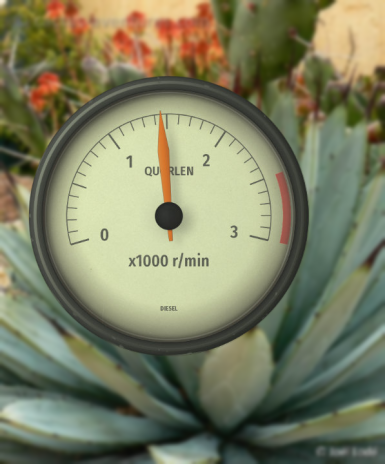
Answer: 1450 rpm
